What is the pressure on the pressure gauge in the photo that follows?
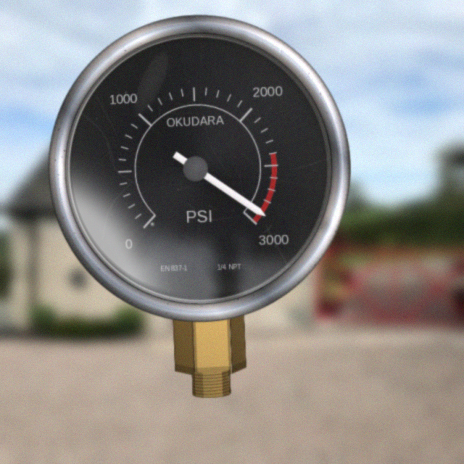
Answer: 2900 psi
